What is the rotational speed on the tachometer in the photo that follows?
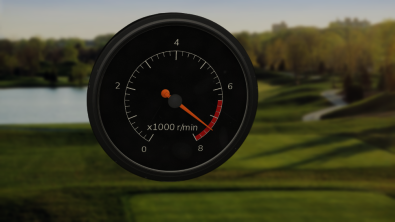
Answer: 7400 rpm
